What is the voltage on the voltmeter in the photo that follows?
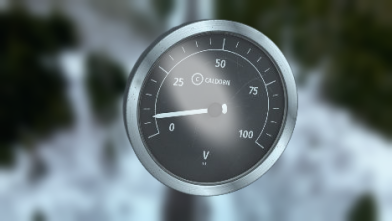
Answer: 7.5 V
